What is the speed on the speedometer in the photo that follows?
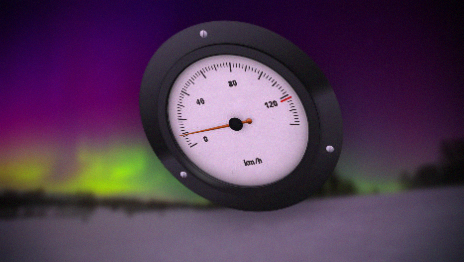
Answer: 10 km/h
